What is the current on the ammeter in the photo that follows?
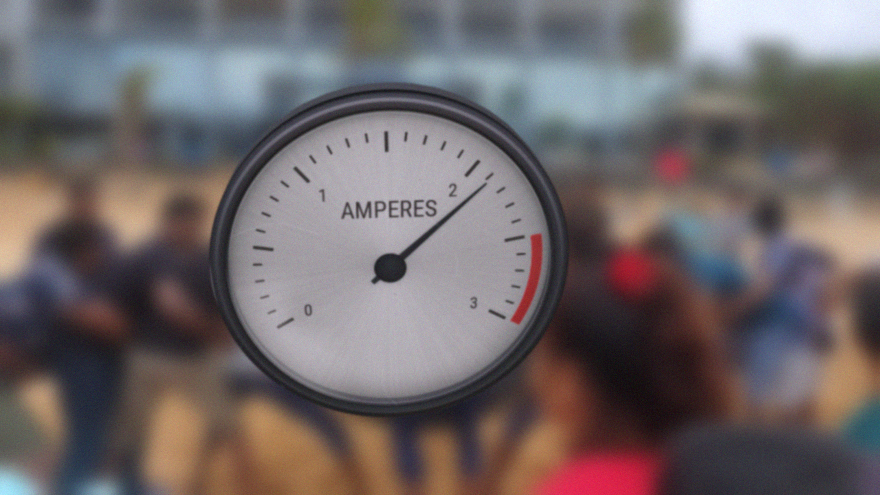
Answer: 2.1 A
